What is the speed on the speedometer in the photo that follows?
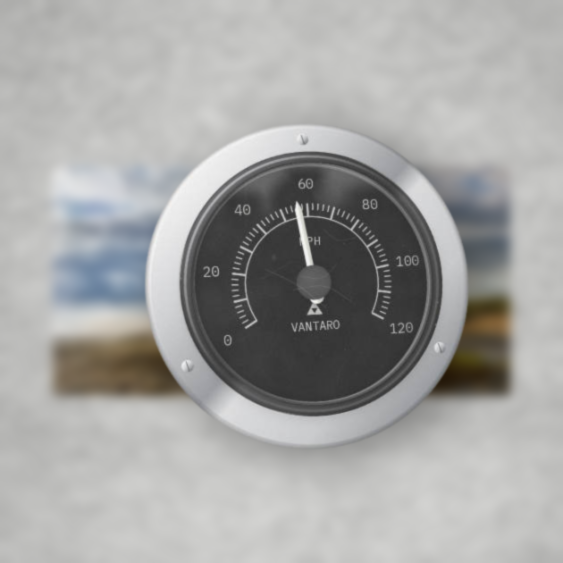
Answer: 56 mph
